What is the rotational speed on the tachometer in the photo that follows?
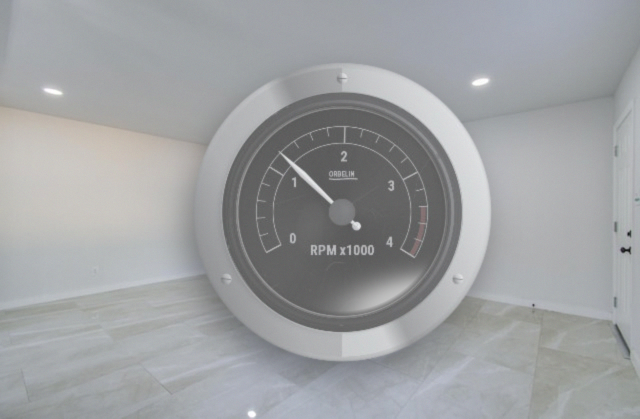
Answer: 1200 rpm
